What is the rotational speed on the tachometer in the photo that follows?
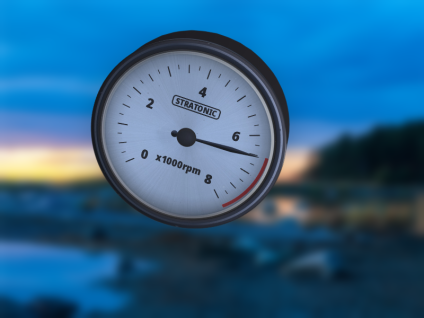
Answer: 6500 rpm
